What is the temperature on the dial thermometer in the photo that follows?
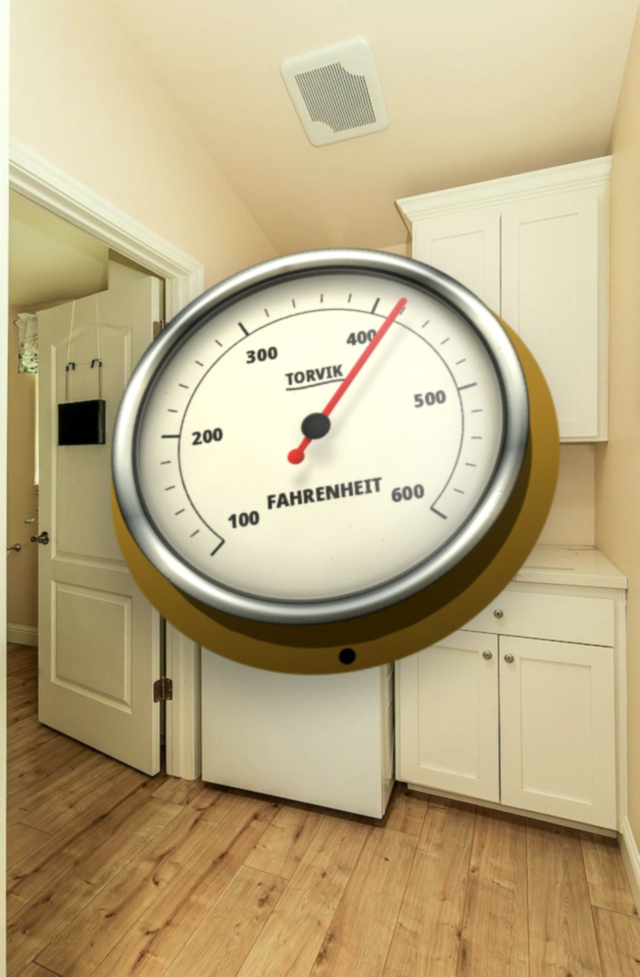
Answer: 420 °F
